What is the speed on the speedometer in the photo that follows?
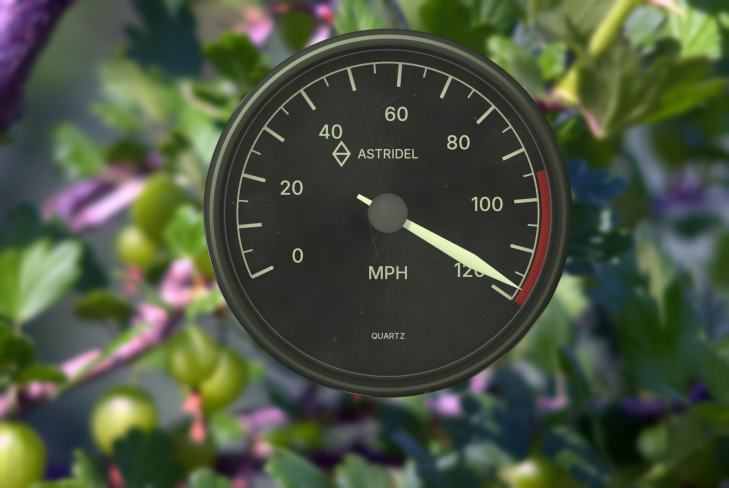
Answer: 117.5 mph
